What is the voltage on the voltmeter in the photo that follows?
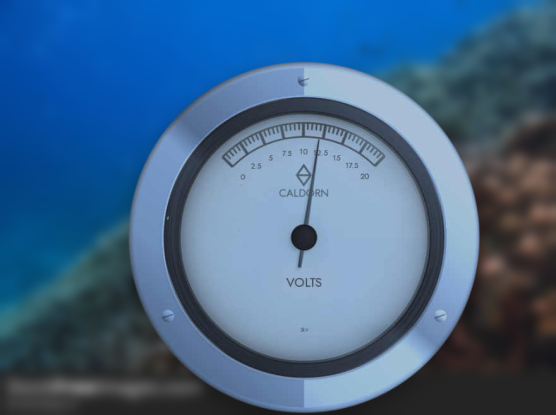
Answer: 12 V
